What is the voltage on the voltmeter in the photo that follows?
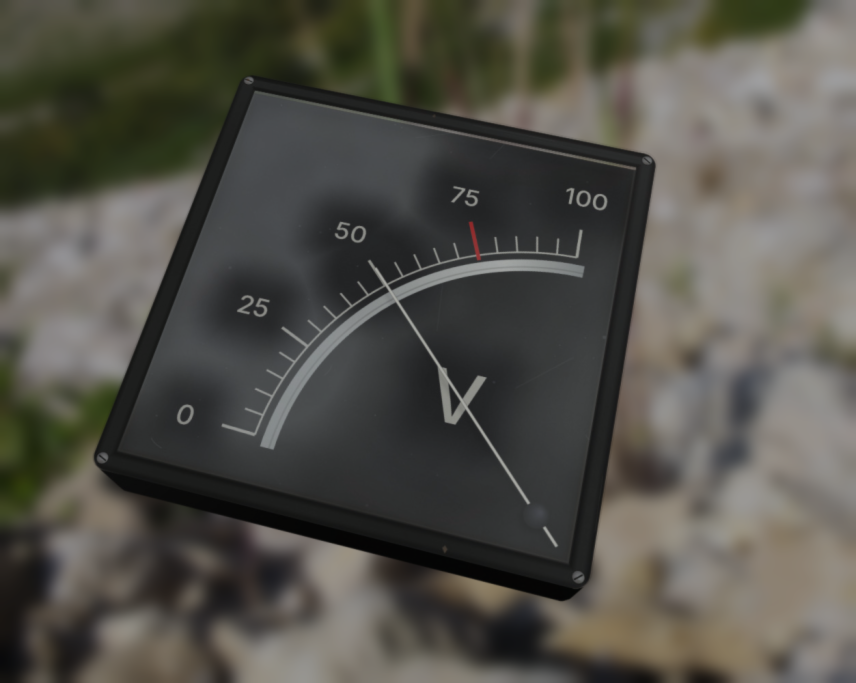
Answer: 50 V
